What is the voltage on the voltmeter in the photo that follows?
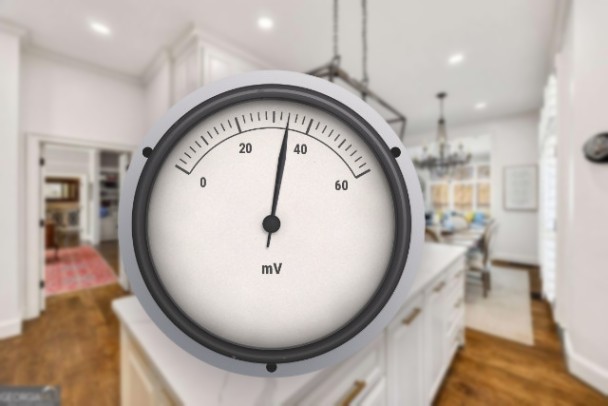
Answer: 34 mV
